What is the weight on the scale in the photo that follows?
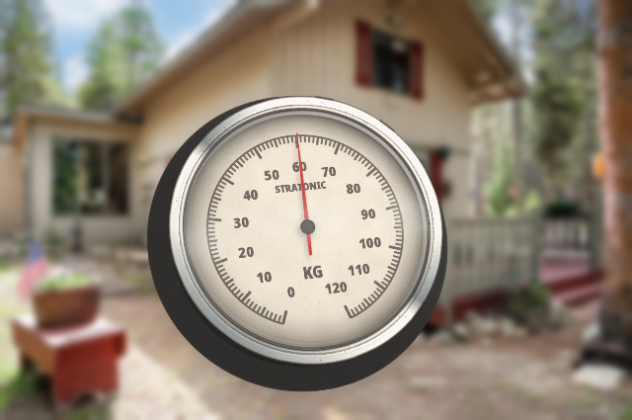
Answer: 60 kg
